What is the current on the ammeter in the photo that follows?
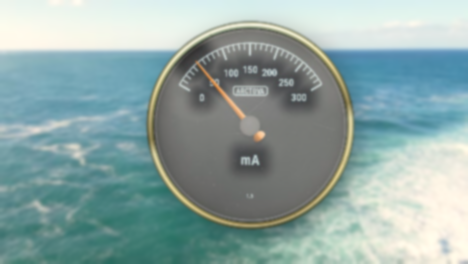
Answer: 50 mA
